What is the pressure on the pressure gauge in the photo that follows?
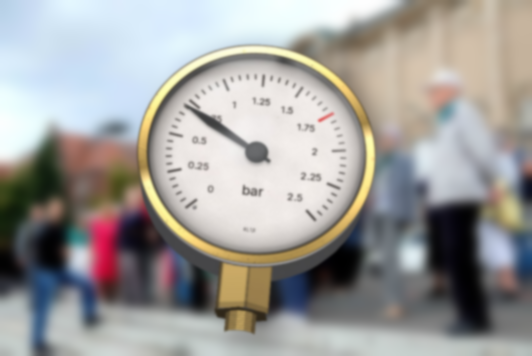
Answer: 0.7 bar
